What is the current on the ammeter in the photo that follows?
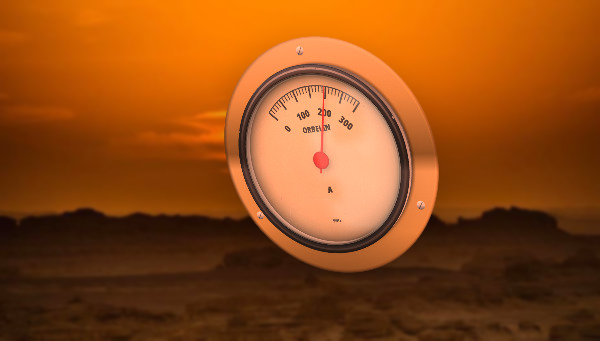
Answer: 200 A
